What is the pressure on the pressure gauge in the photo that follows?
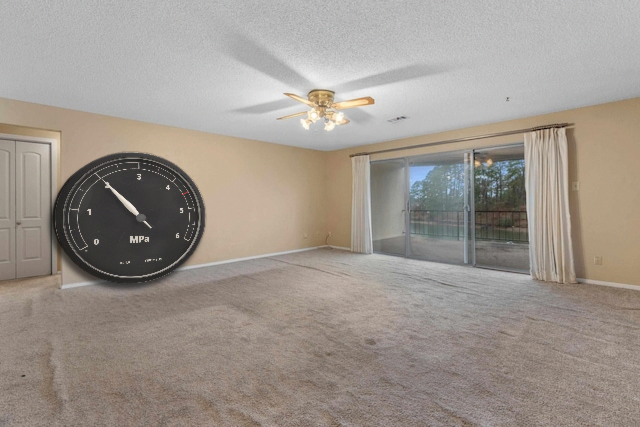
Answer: 2 MPa
